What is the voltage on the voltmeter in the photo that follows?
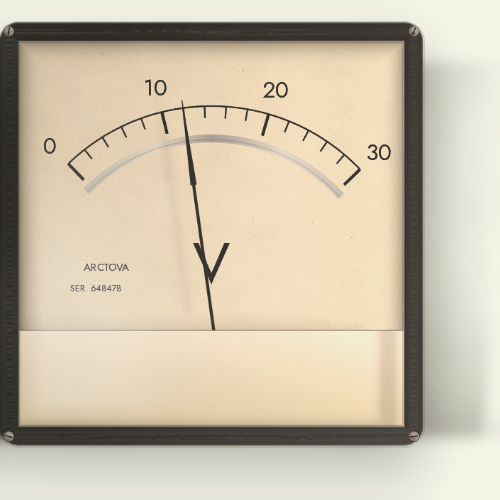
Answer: 12 V
